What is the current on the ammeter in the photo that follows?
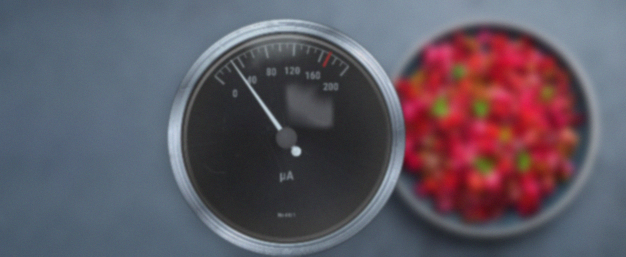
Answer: 30 µA
